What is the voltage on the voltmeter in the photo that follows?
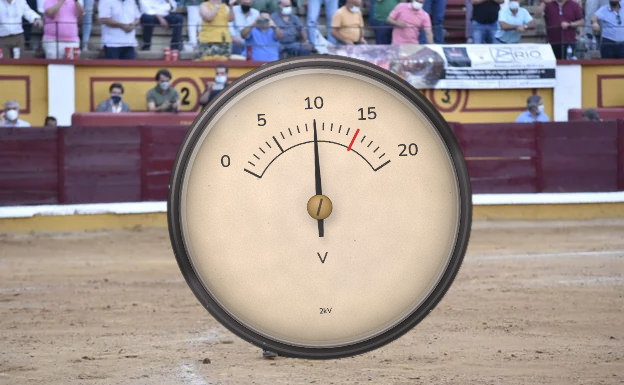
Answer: 10 V
